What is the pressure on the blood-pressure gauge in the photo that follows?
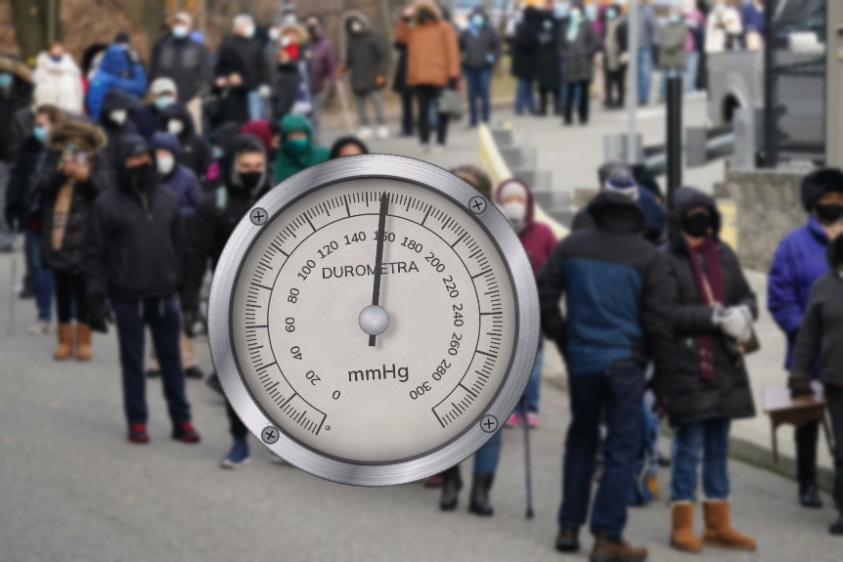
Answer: 158 mmHg
